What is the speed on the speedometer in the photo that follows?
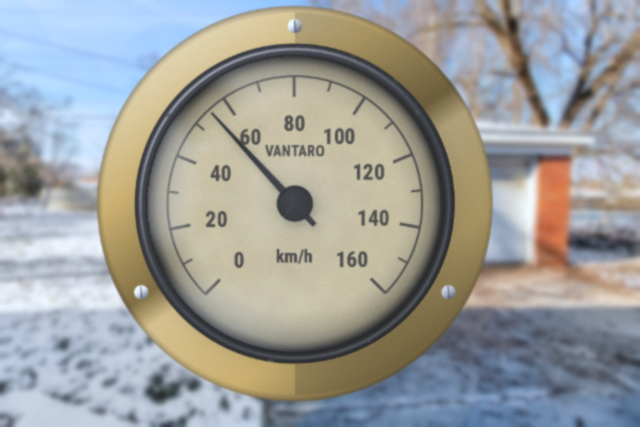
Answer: 55 km/h
